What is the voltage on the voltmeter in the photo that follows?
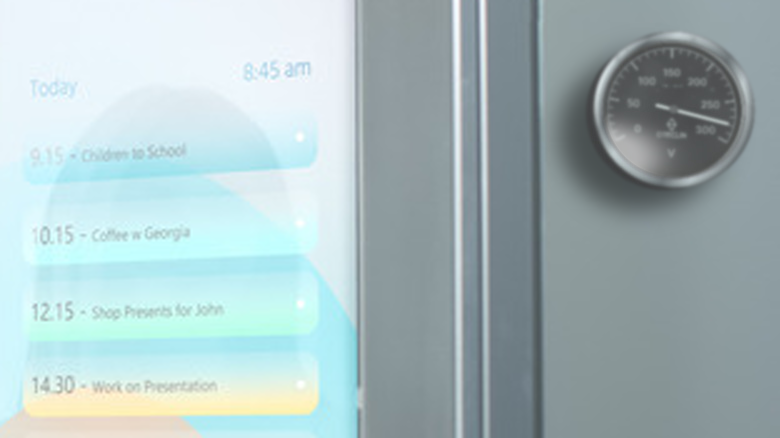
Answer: 280 V
